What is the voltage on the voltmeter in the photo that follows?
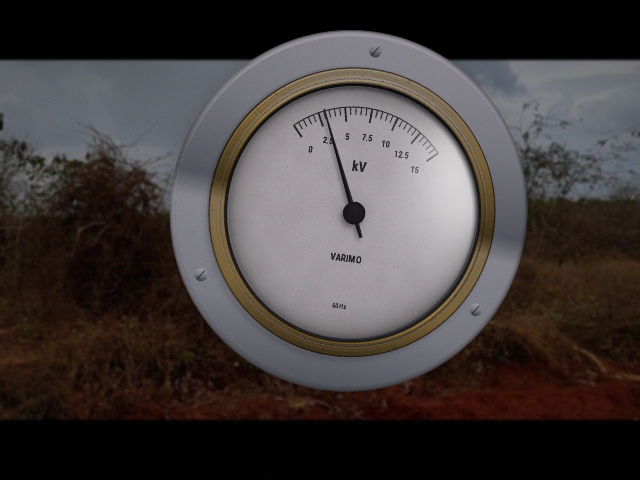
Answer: 3 kV
